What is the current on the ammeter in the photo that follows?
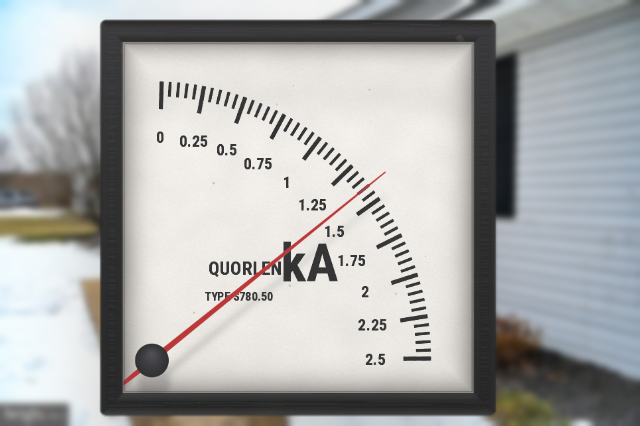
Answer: 1.4 kA
